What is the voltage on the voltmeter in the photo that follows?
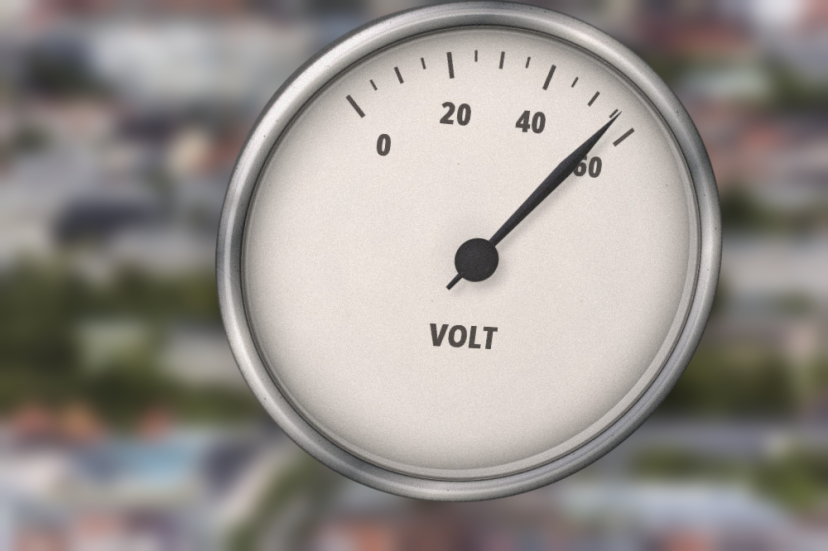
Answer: 55 V
